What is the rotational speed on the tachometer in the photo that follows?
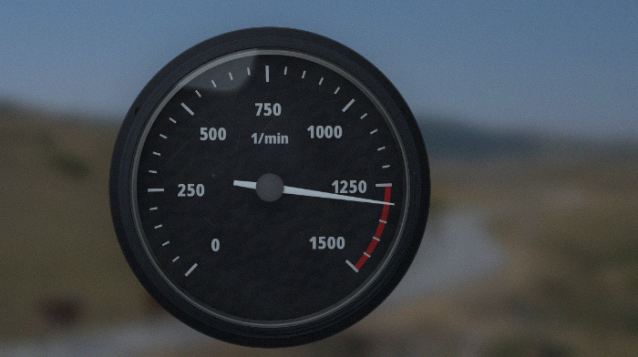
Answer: 1300 rpm
